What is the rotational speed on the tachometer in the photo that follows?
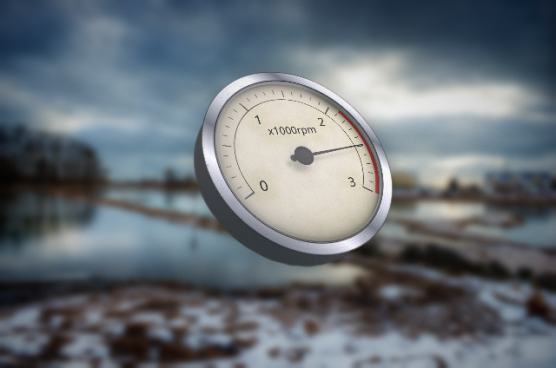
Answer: 2500 rpm
